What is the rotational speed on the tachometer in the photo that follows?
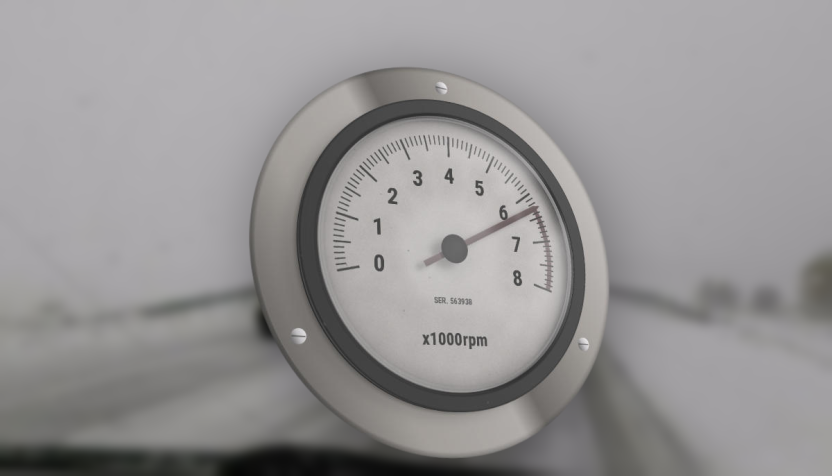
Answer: 6300 rpm
